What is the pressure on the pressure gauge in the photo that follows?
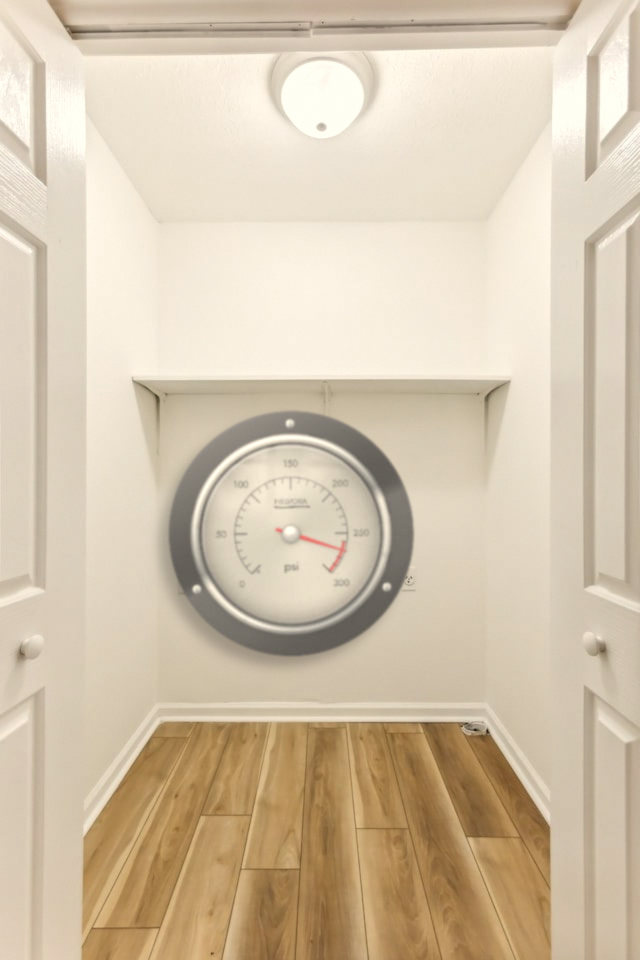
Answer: 270 psi
